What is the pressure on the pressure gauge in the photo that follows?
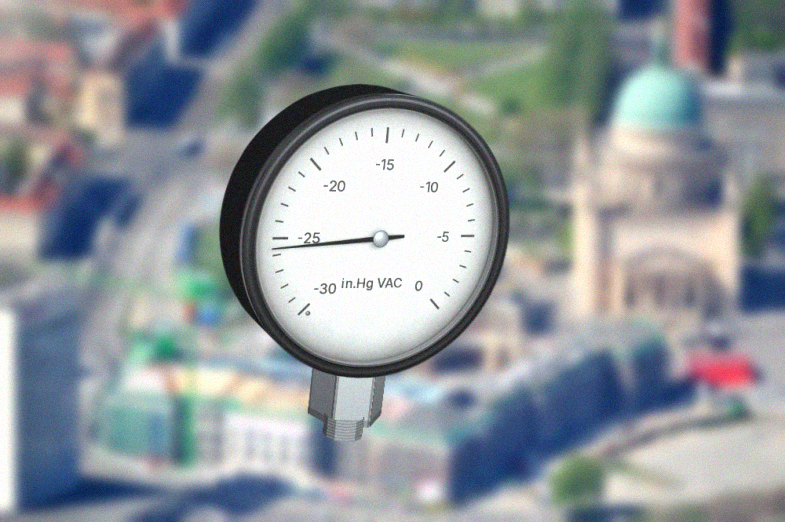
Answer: -25.5 inHg
